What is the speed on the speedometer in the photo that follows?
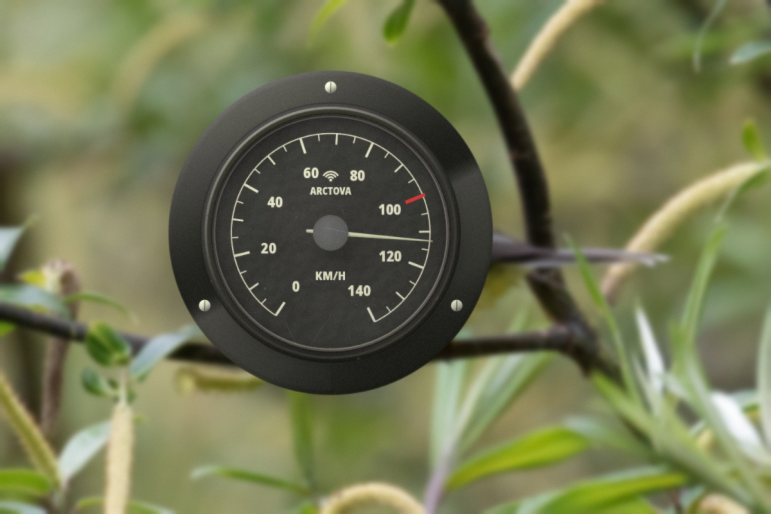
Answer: 112.5 km/h
